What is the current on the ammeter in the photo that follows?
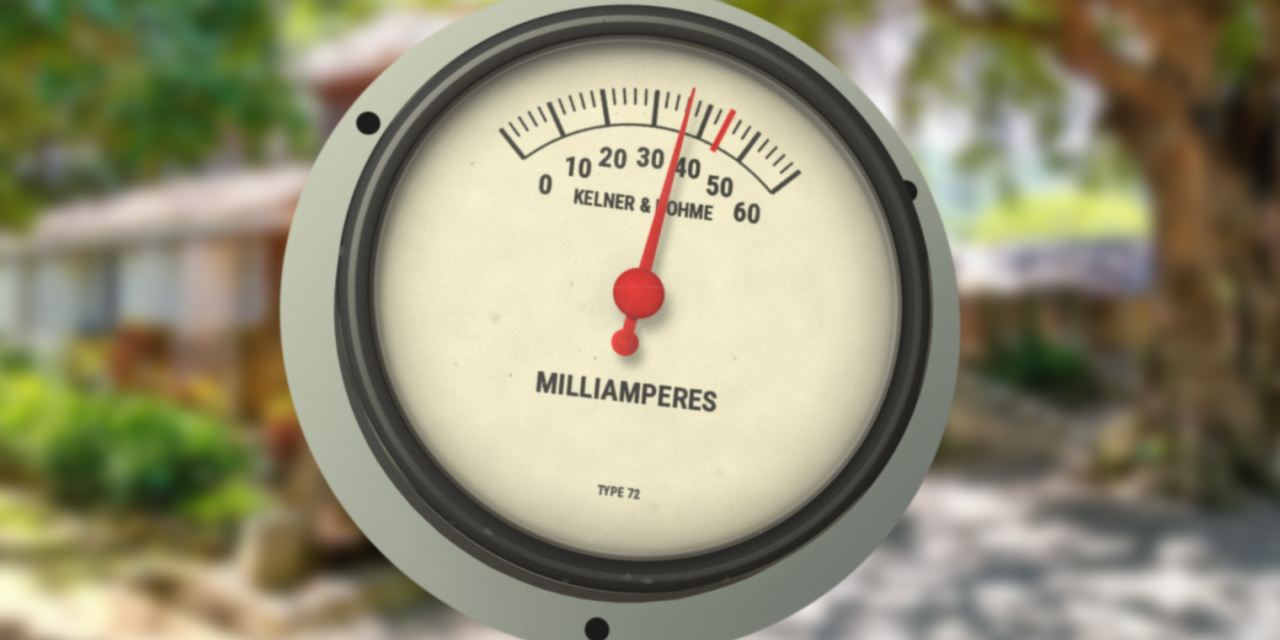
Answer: 36 mA
